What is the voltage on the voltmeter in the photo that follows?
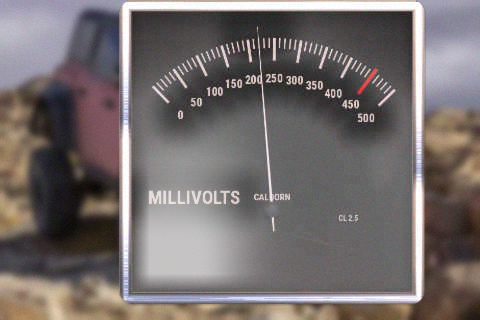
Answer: 220 mV
